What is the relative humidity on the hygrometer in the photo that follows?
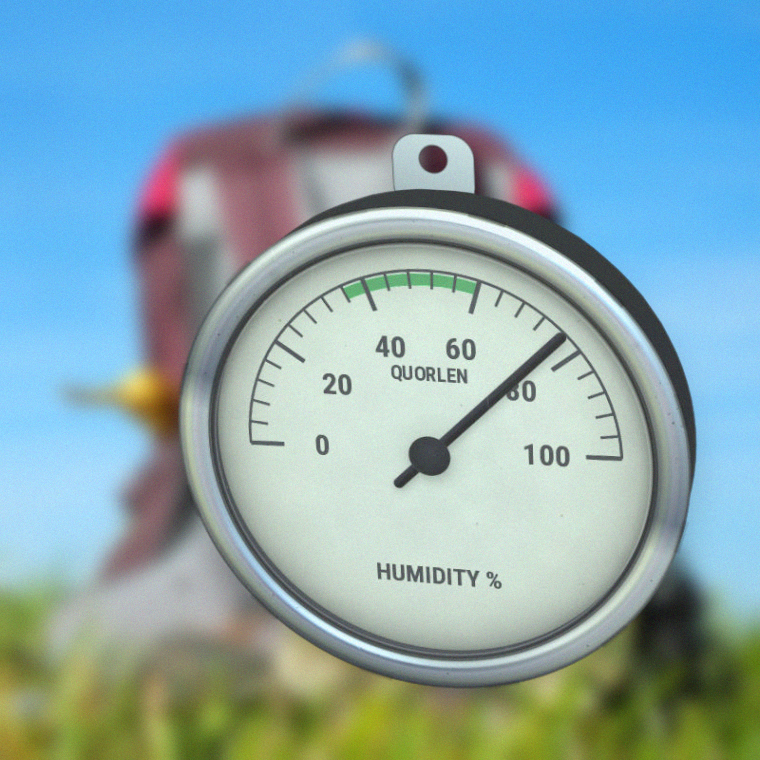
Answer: 76 %
